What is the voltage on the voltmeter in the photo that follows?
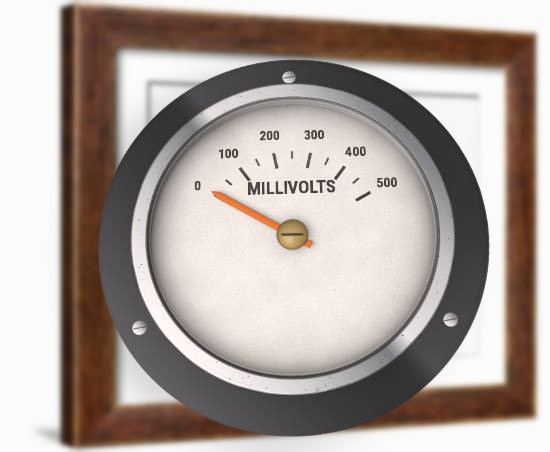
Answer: 0 mV
